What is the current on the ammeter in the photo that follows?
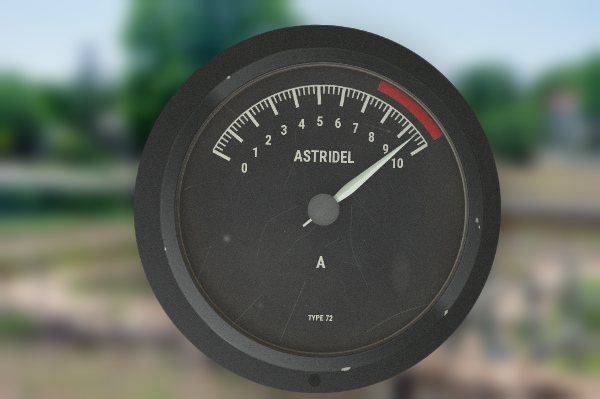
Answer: 9.4 A
